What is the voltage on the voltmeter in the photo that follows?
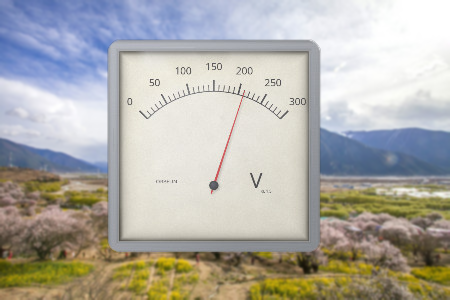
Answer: 210 V
